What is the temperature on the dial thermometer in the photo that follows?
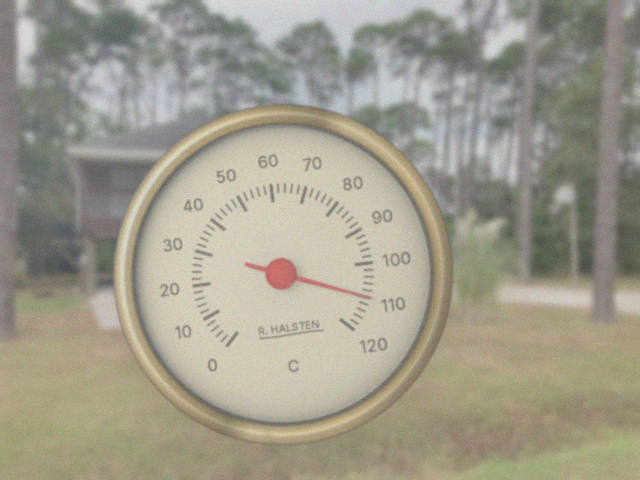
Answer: 110 °C
